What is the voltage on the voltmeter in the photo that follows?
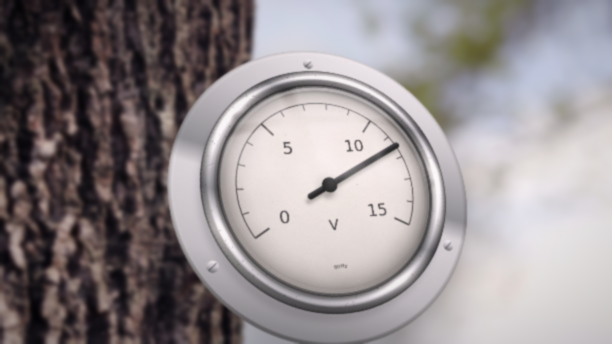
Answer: 11.5 V
